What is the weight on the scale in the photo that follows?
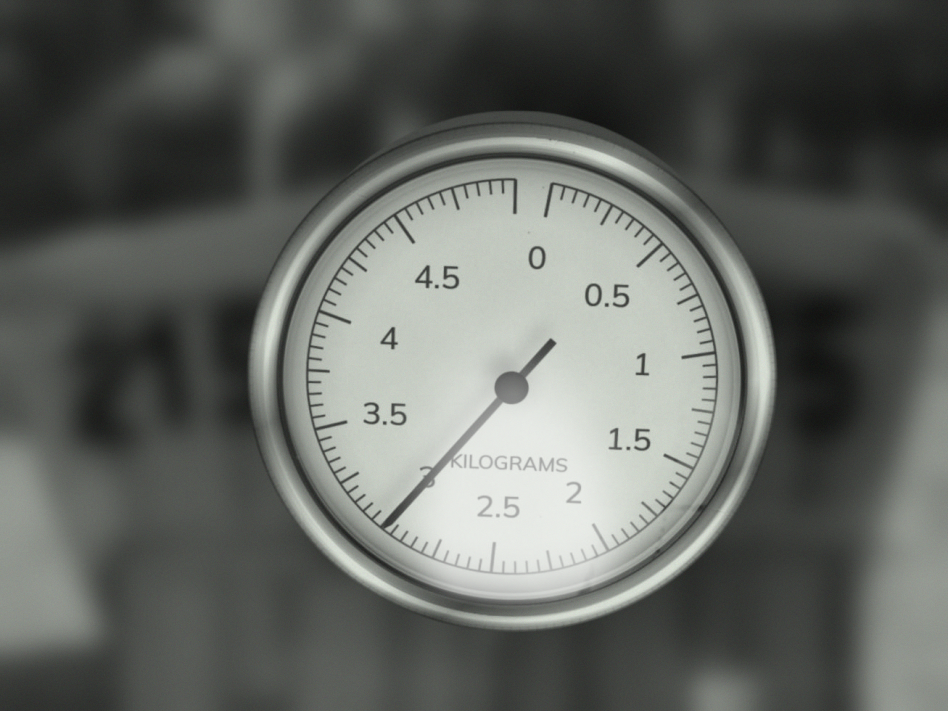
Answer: 3 kg
